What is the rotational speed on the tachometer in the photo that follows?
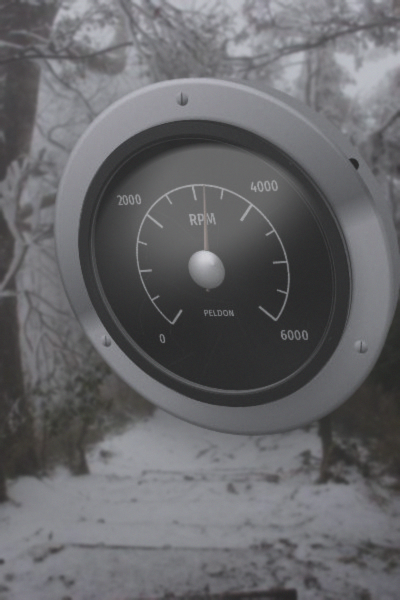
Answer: 3250 rpm
